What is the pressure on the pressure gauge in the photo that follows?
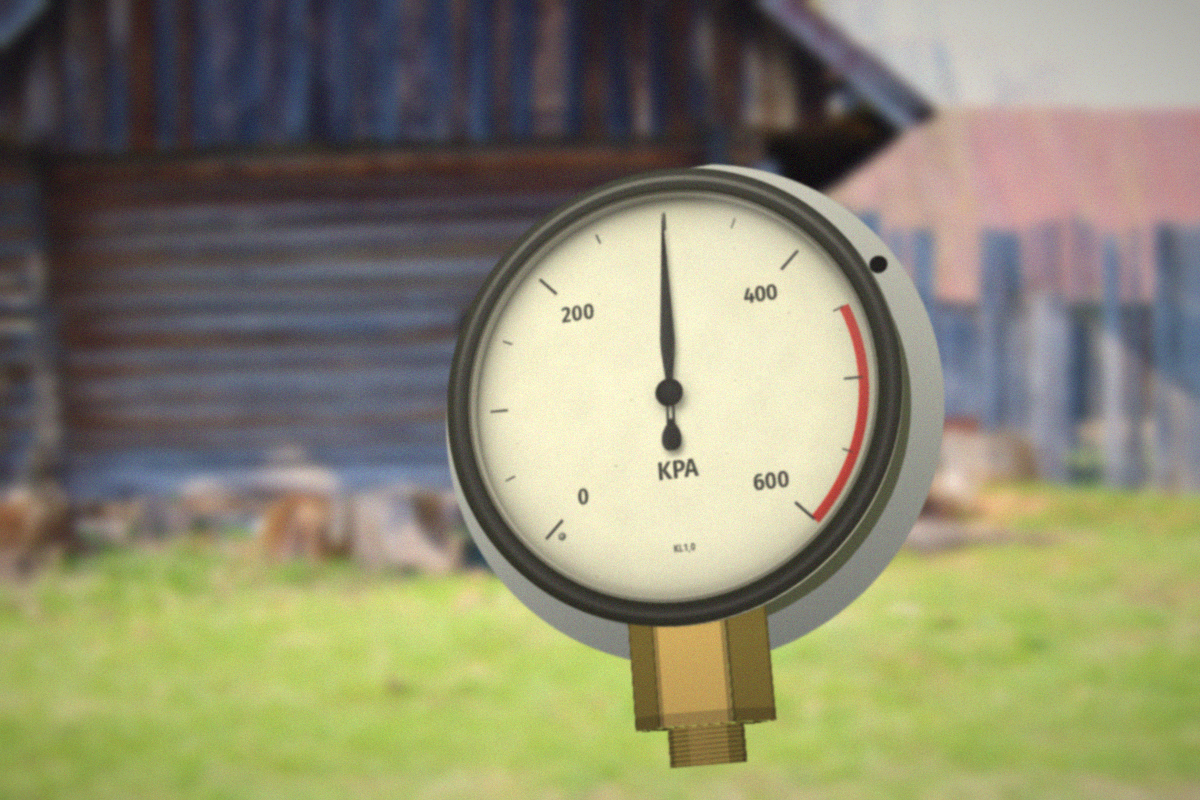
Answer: 300 kPa
